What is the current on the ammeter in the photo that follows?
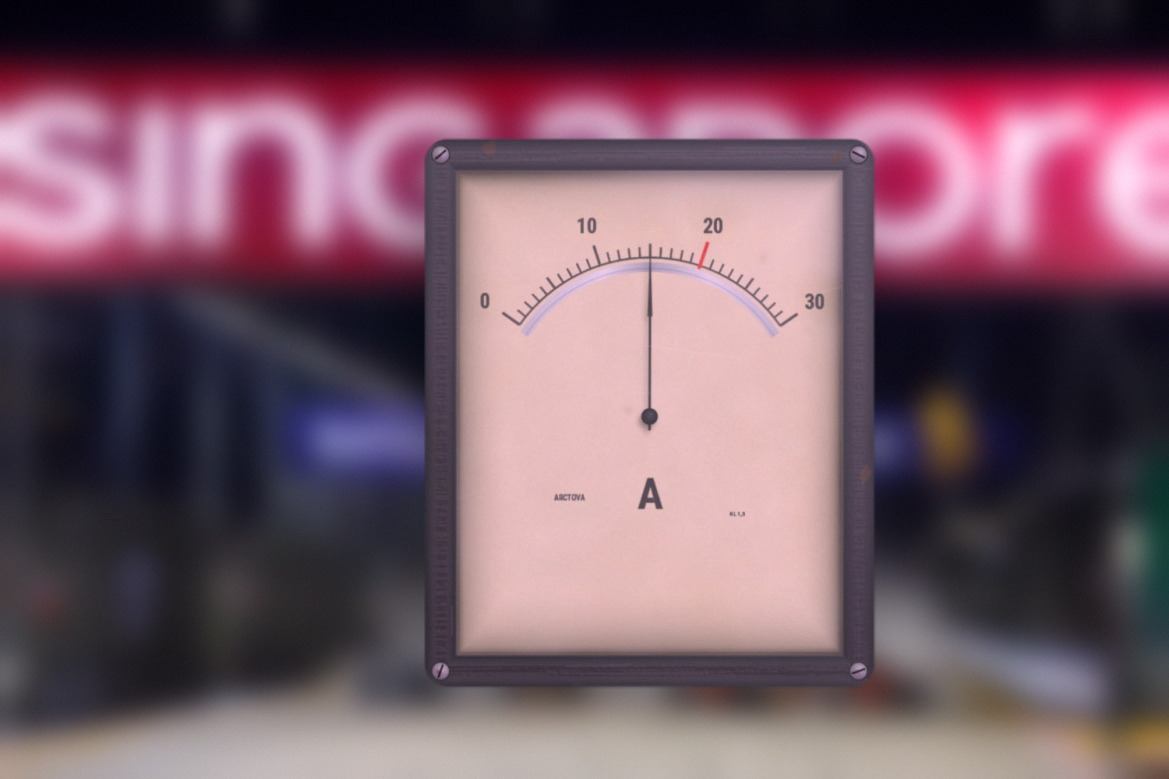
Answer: 15 A
